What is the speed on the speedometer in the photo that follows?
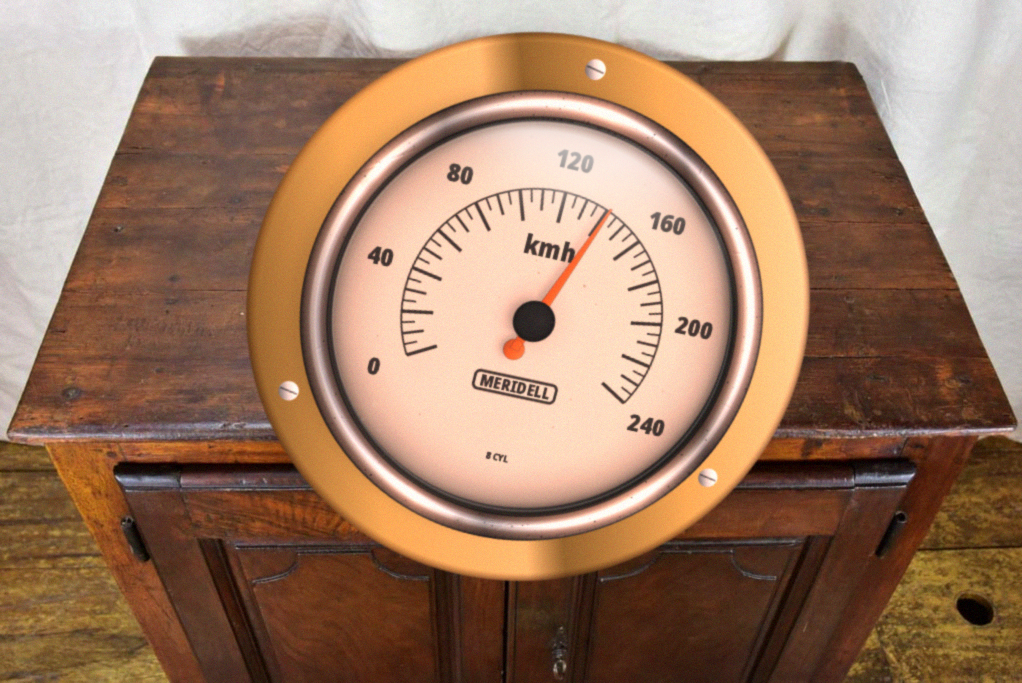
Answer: 140 km/h
